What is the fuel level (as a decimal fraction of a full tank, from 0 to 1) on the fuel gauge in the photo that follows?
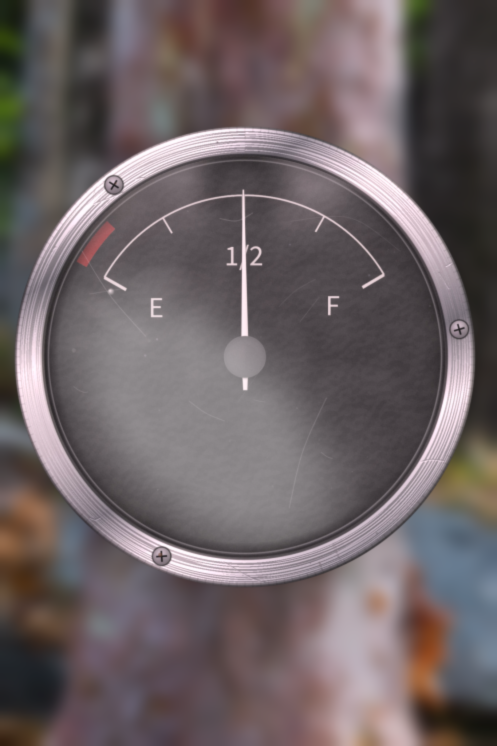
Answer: 0.5
